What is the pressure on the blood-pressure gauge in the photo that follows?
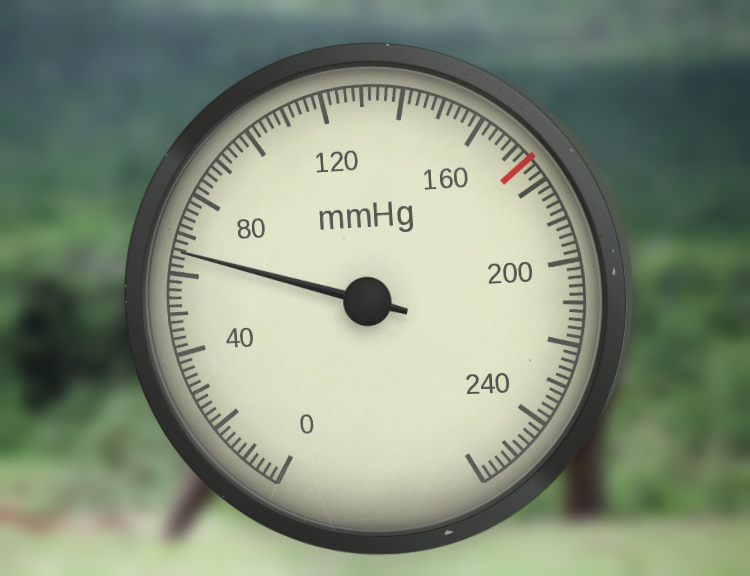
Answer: 66 mmHg
